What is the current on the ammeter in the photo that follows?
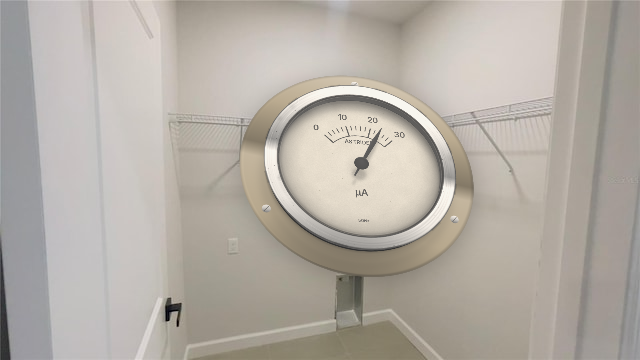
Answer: 24 µA
